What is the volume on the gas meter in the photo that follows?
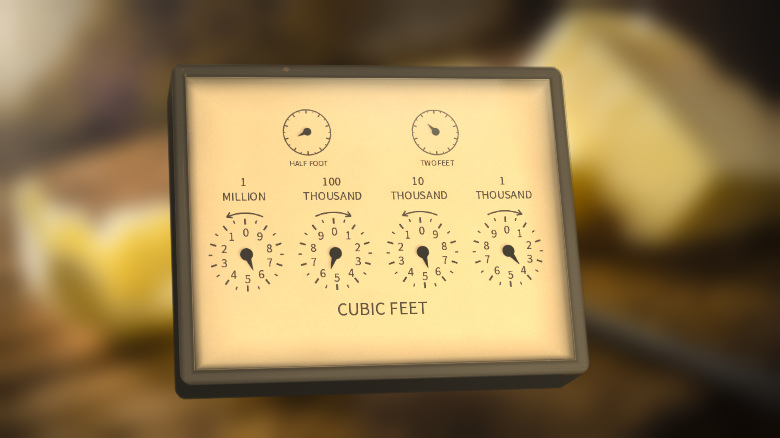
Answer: 555400 ft³
